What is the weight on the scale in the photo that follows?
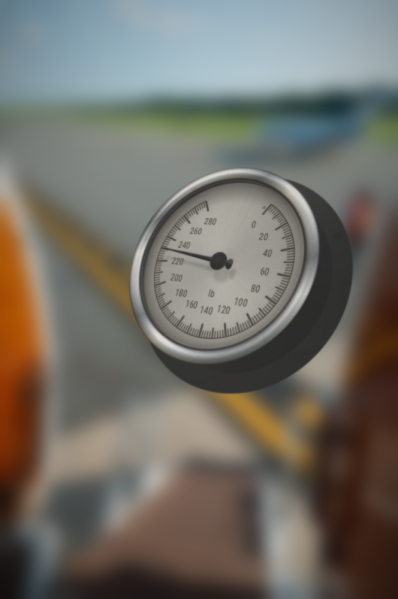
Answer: 230 lb
